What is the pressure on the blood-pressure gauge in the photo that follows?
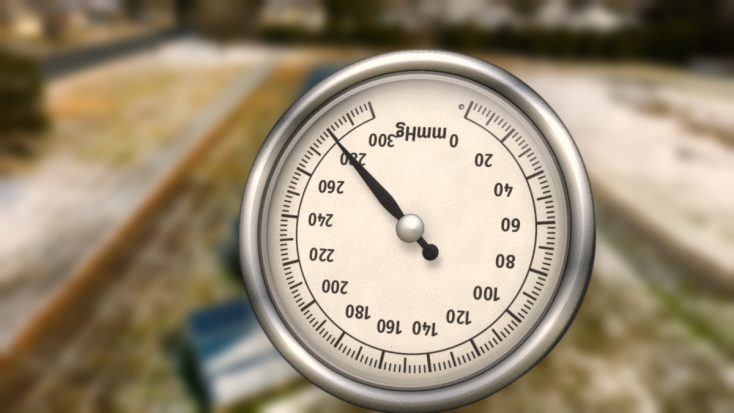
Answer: 280 mmHg
